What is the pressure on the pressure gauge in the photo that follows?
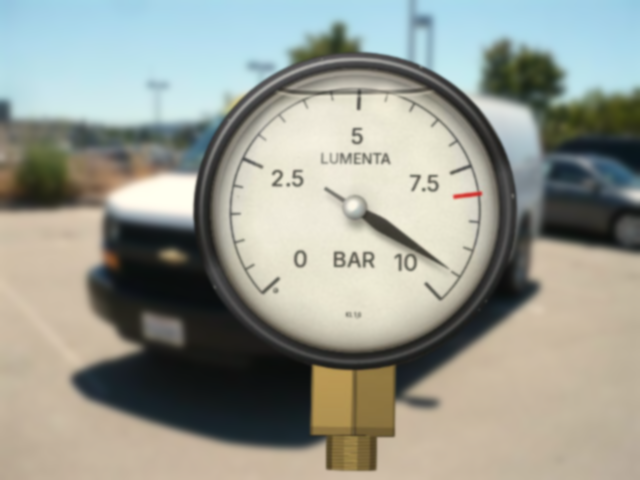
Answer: 9.5 bar
